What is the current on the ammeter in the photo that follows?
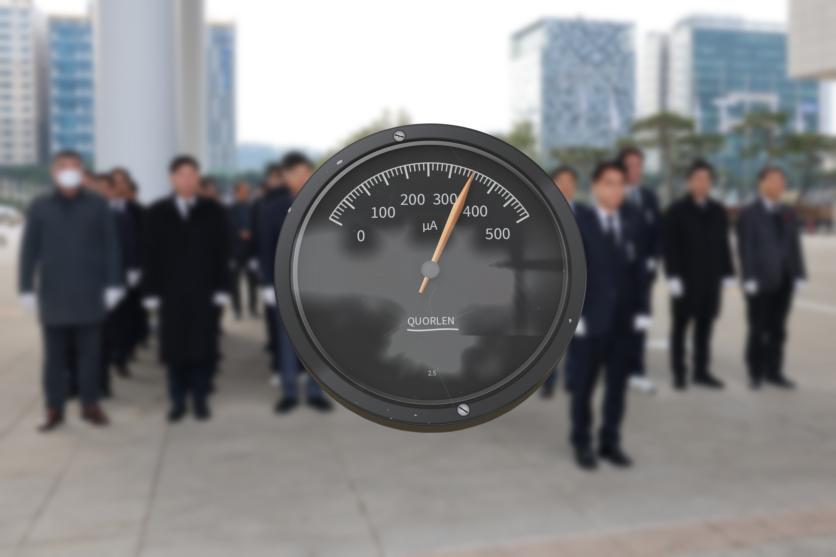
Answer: 350 µA
